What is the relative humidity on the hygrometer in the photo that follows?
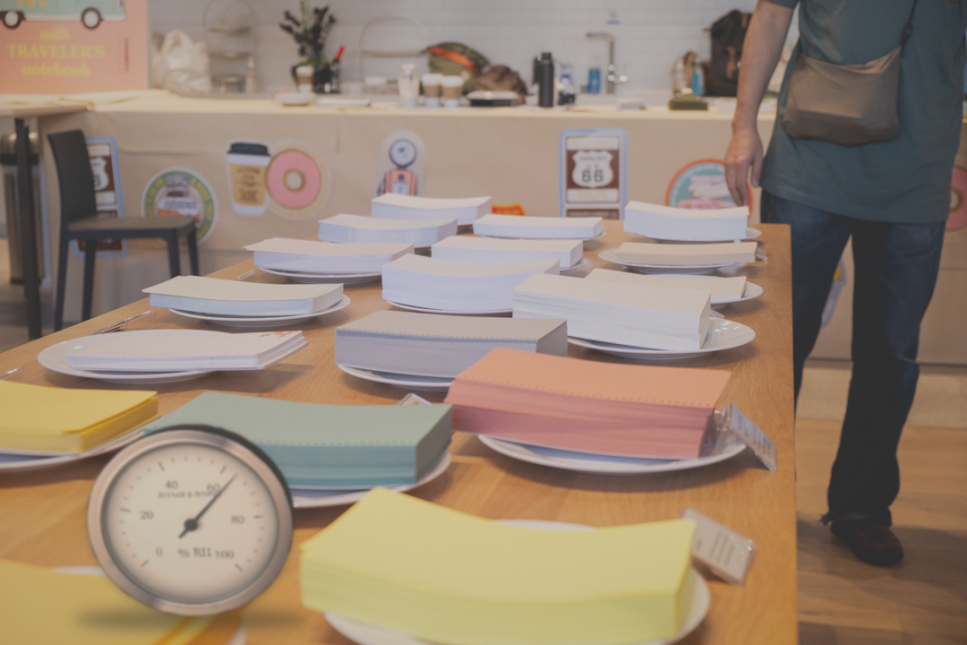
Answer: 64 %
